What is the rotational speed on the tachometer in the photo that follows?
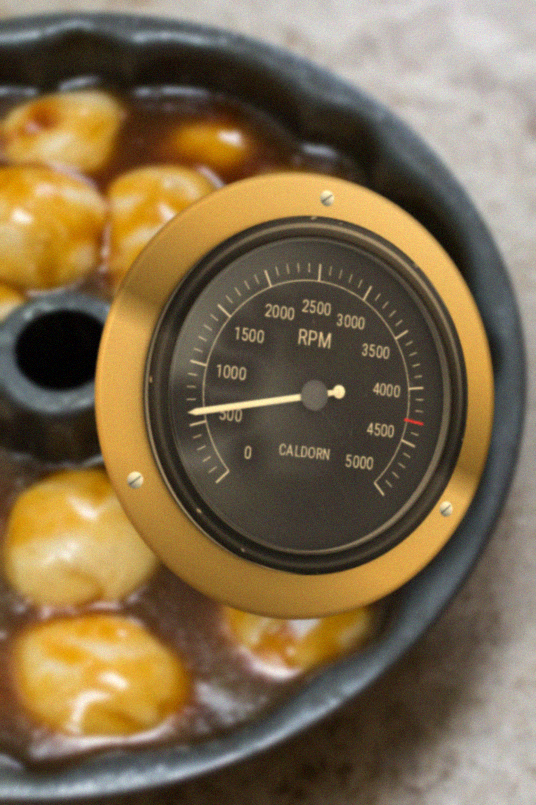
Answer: 600 rpm
